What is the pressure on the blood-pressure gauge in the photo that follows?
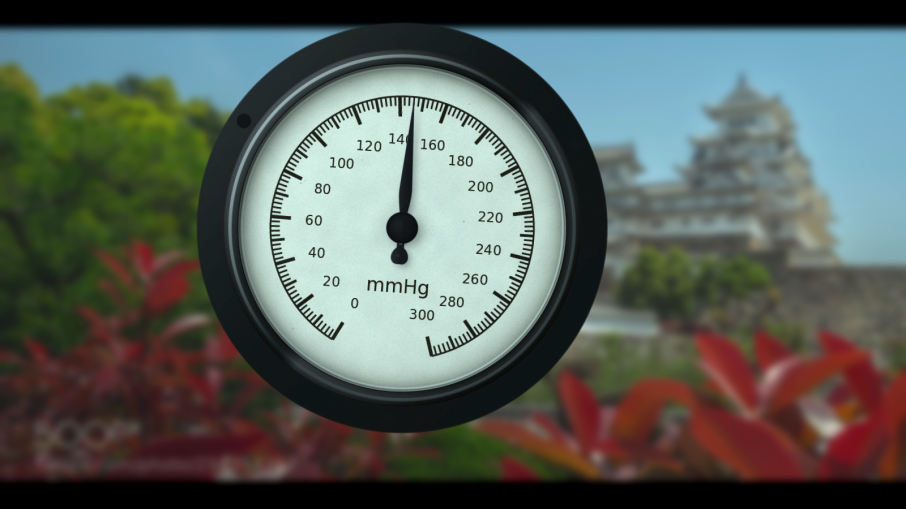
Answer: 146 mmHg
